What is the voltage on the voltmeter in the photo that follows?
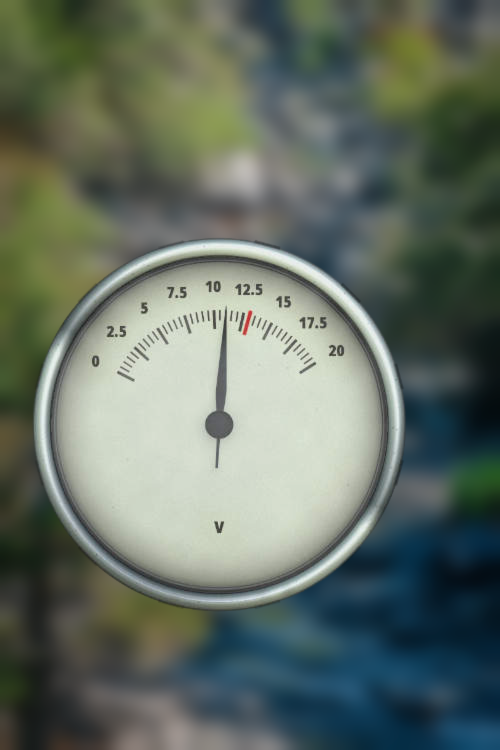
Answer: 11 V
